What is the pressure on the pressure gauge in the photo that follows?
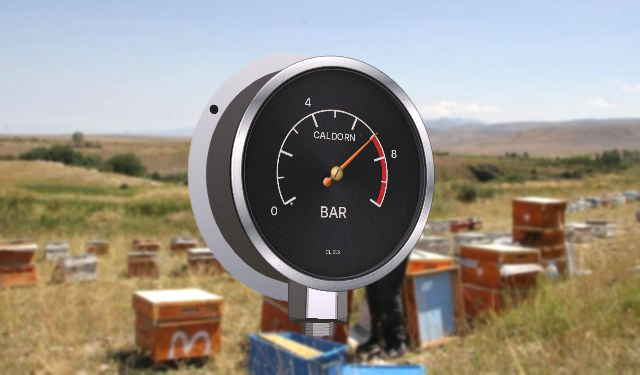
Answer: 7 bar
